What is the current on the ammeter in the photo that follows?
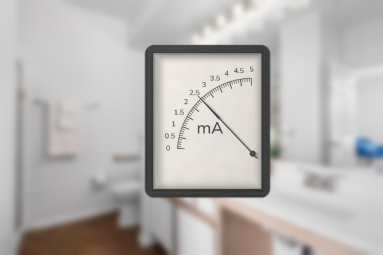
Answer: 2.5 mA
